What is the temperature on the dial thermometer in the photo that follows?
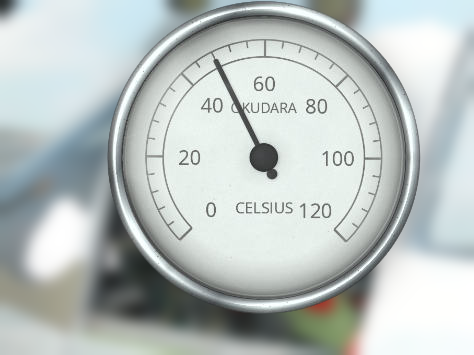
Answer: 48 °C
